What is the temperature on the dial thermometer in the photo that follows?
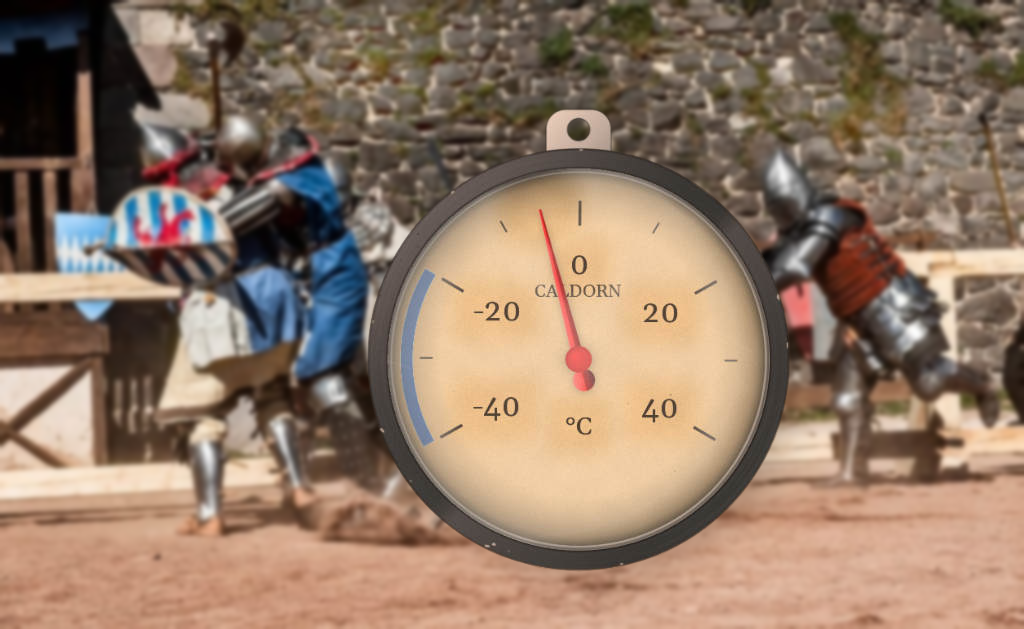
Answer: -5 °C
